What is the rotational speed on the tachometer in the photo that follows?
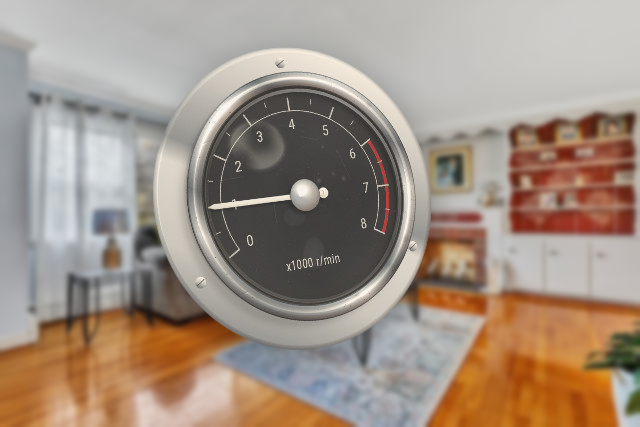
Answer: 1000 rpm
